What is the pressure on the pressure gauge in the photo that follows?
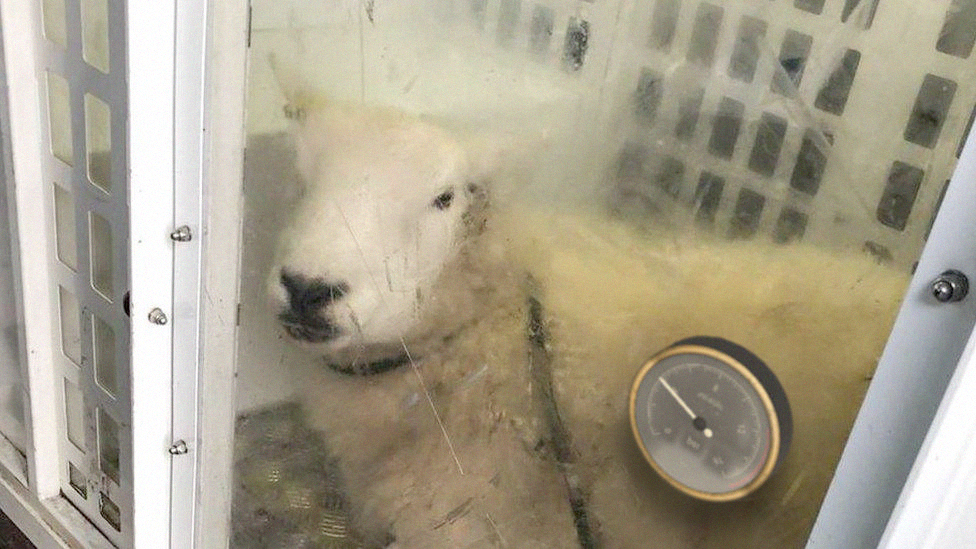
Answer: 4 bar
